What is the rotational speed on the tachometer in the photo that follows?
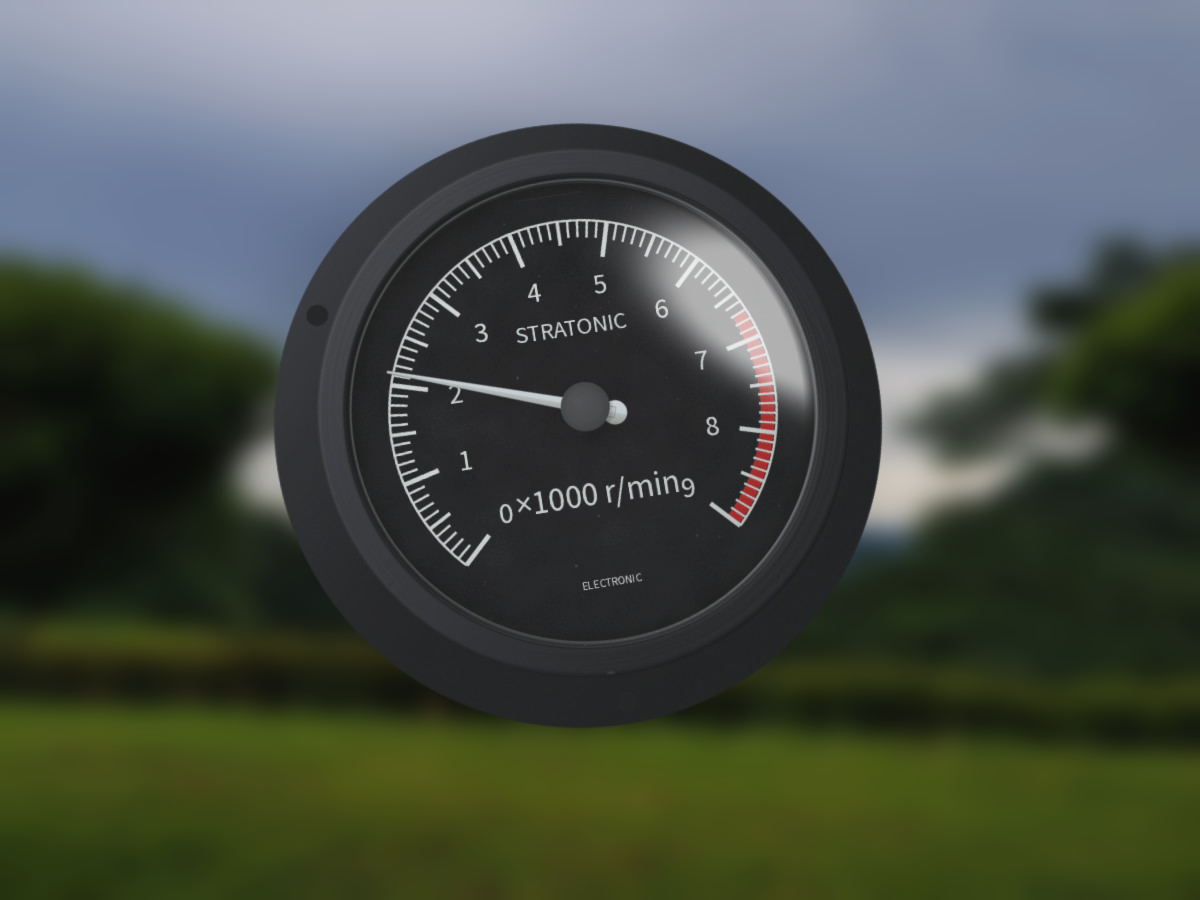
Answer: 2100 rpm
